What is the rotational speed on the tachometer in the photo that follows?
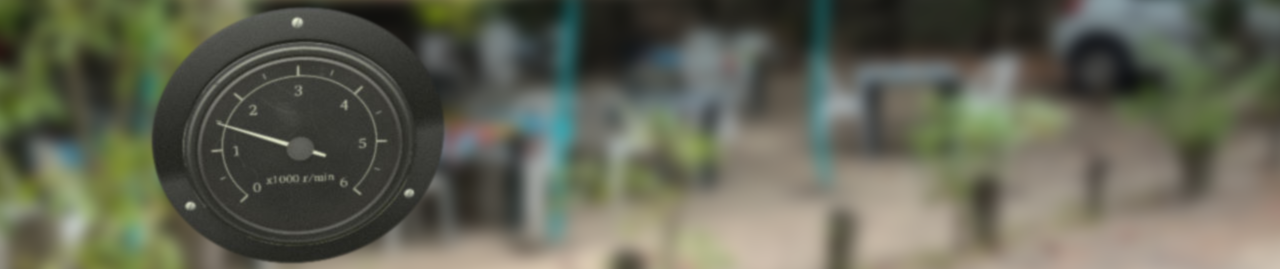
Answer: 1500 rpm
